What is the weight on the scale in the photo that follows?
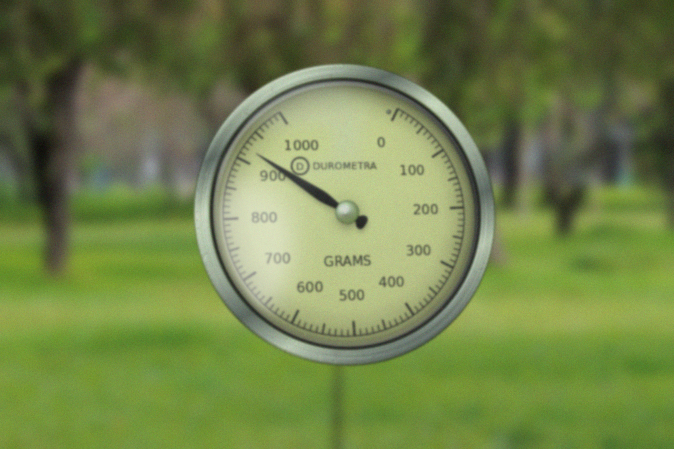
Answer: 920 g
